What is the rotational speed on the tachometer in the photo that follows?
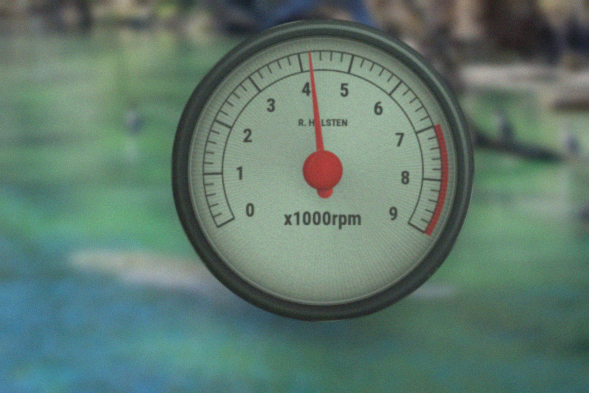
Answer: 4200 rpm
